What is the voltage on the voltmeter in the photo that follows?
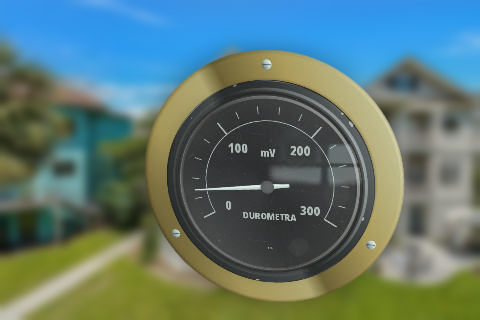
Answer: 30 mV
